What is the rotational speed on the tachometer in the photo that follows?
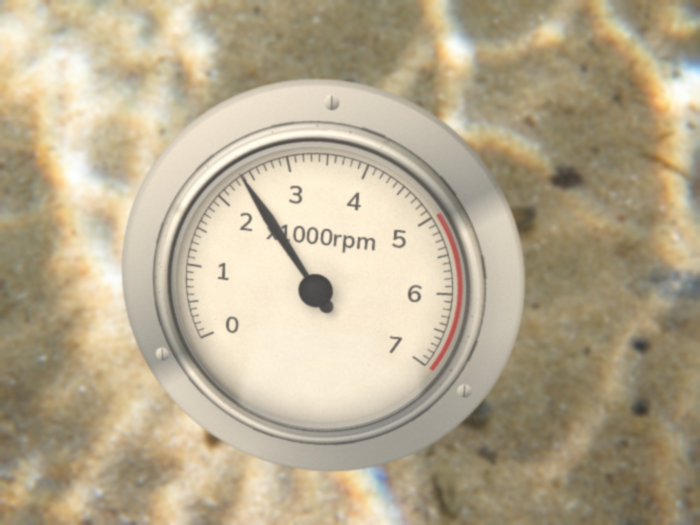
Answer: 2400 rpm
